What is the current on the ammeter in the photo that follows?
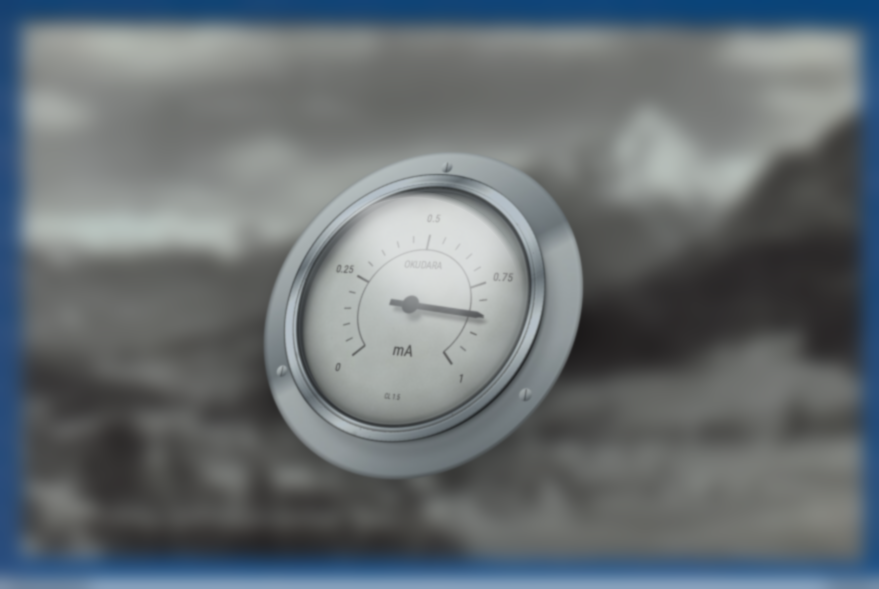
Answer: 0.85 mA
